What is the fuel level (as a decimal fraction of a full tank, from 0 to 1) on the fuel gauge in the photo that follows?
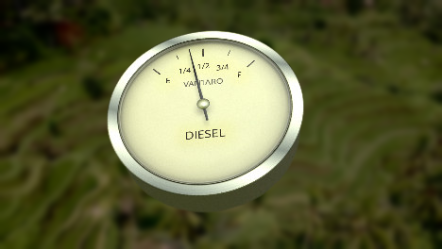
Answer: 0.375
